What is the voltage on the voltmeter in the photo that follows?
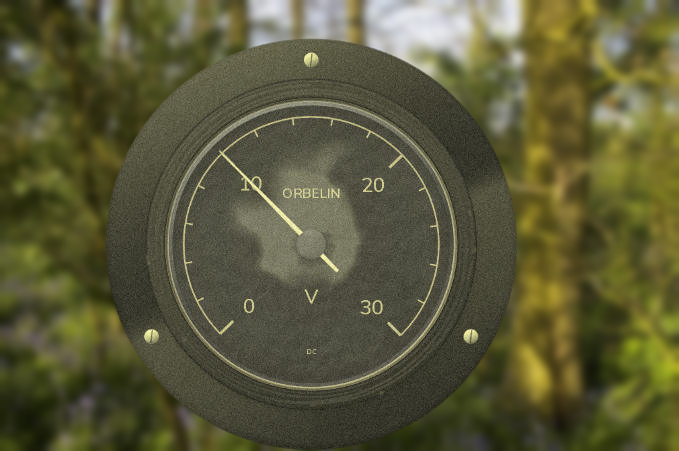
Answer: 10 V
